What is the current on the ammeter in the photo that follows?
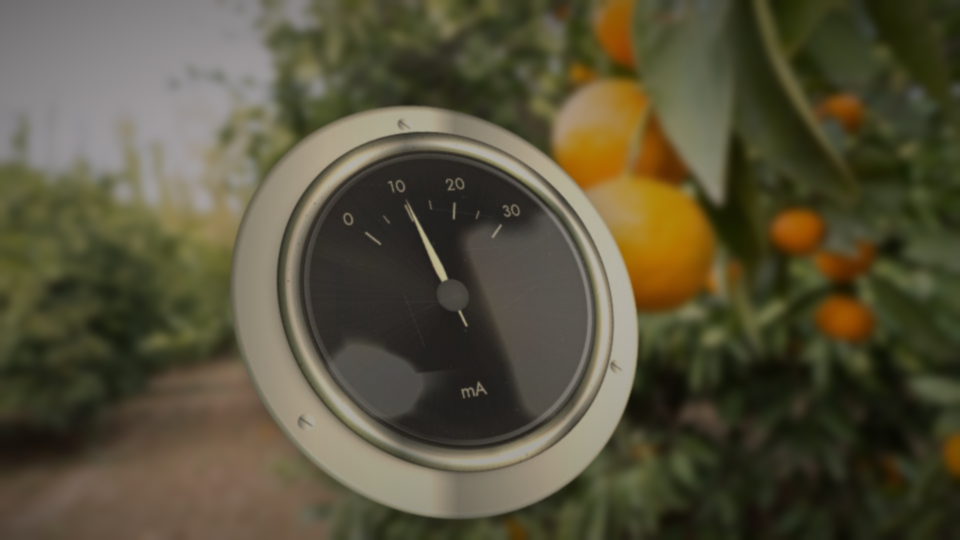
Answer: 10 mA
